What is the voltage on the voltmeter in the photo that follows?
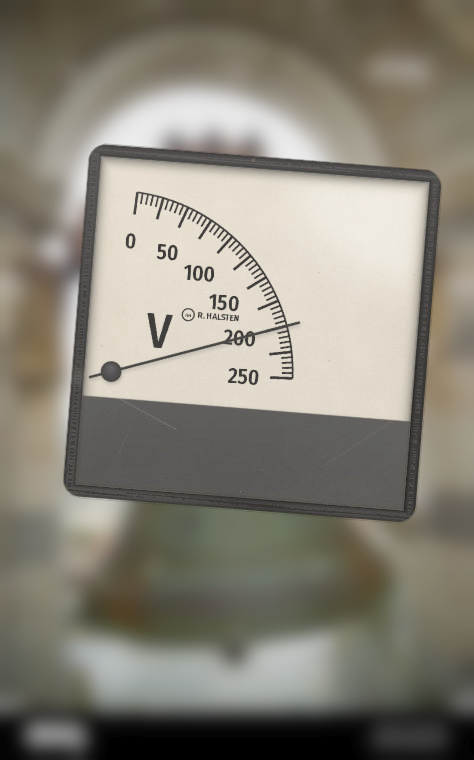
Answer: 200 V
